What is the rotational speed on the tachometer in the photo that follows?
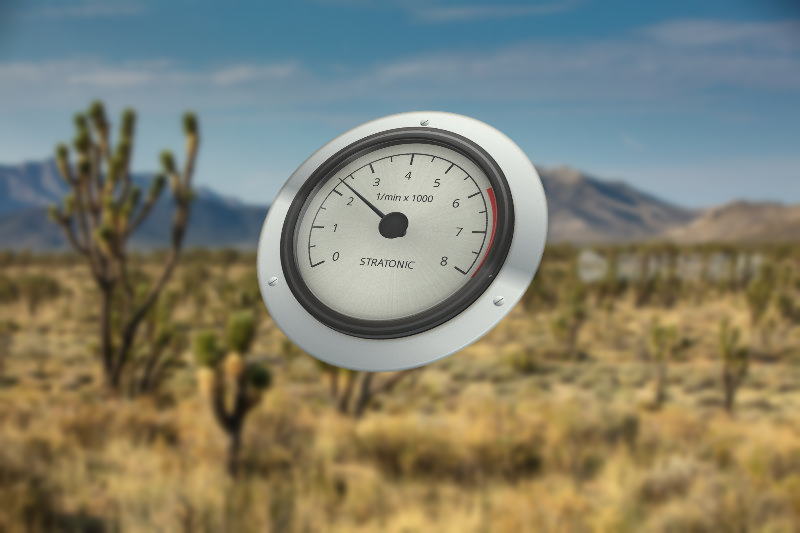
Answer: 2250 rpm
